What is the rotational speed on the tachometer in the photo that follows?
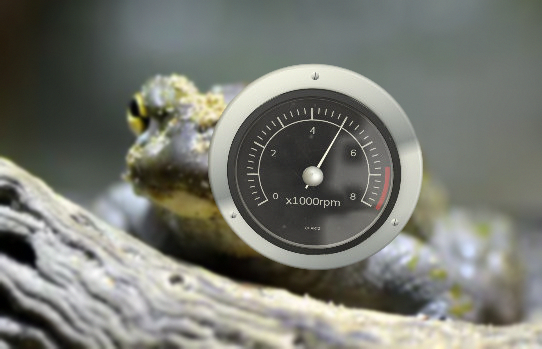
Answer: 5000 rpm
